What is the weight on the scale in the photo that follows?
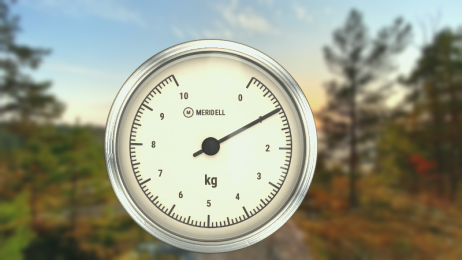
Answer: 1 kg
